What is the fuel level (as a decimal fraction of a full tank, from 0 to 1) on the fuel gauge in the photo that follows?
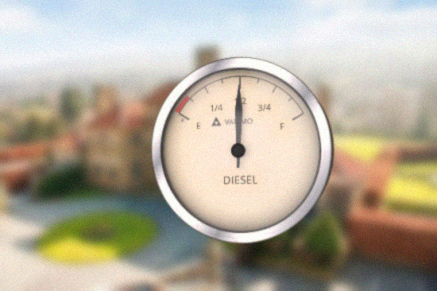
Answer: 0.5
